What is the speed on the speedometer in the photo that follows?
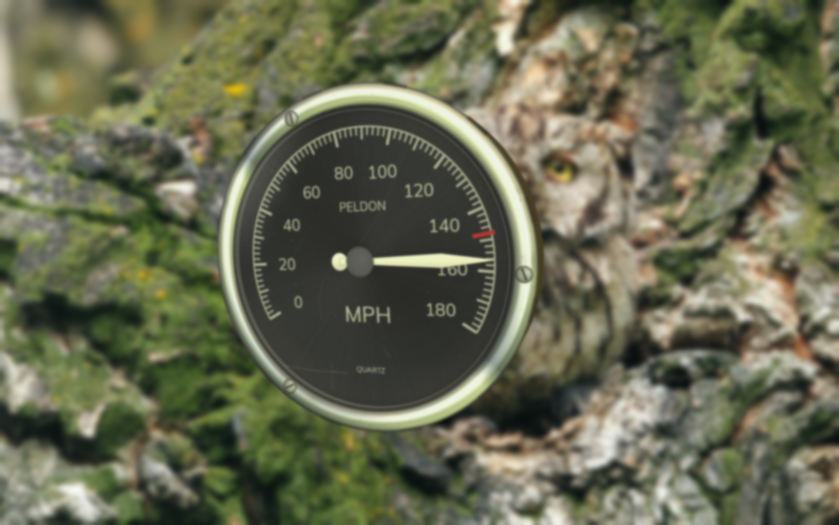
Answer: 156 mph
